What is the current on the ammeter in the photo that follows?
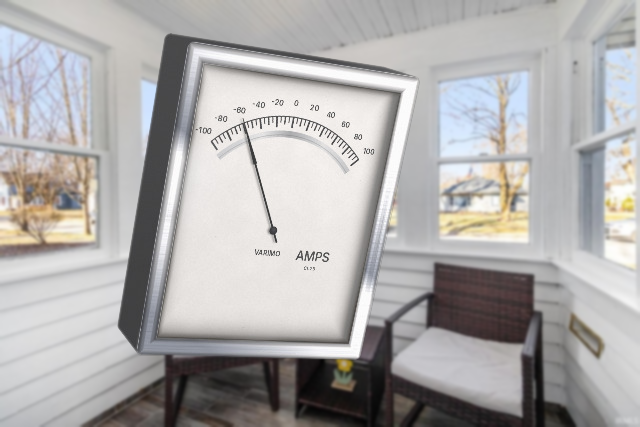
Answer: -60 A
